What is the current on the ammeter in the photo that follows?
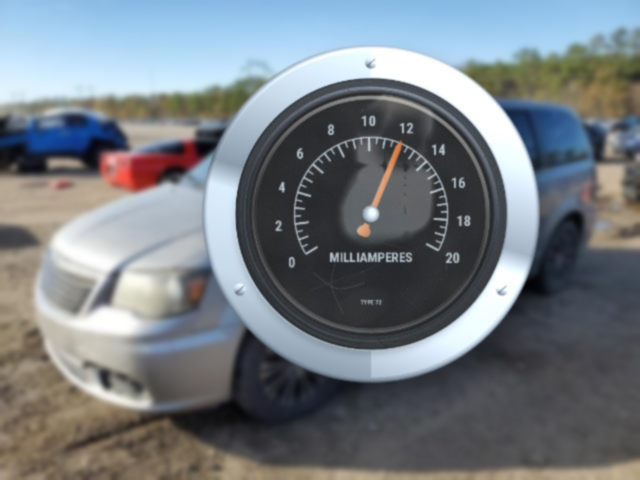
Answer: 12 mA
